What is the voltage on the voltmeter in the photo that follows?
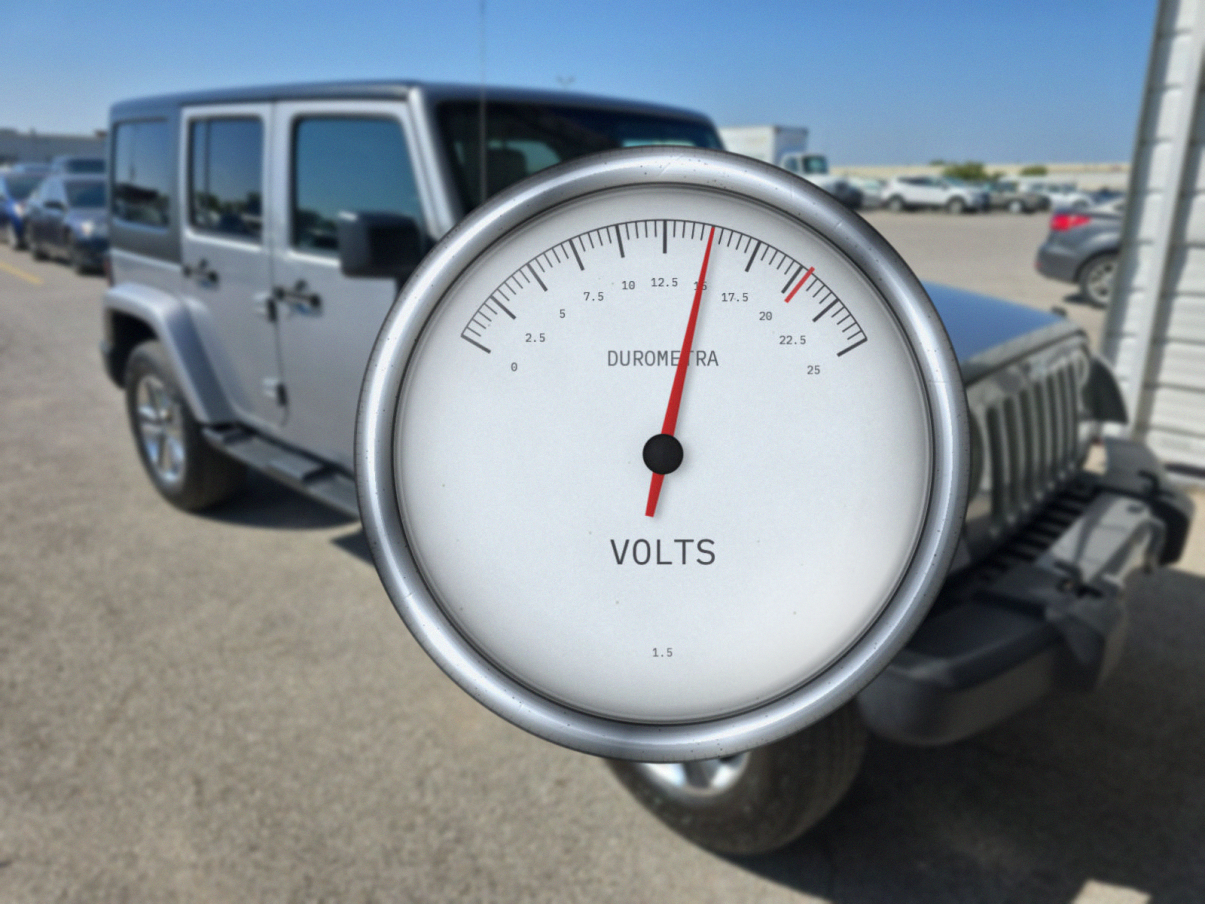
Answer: 15 V
